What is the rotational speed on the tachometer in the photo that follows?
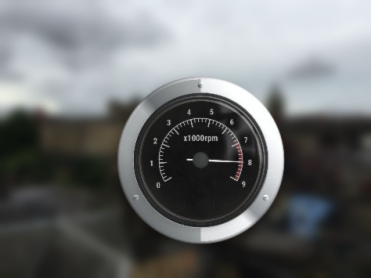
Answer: 8000 rpm
